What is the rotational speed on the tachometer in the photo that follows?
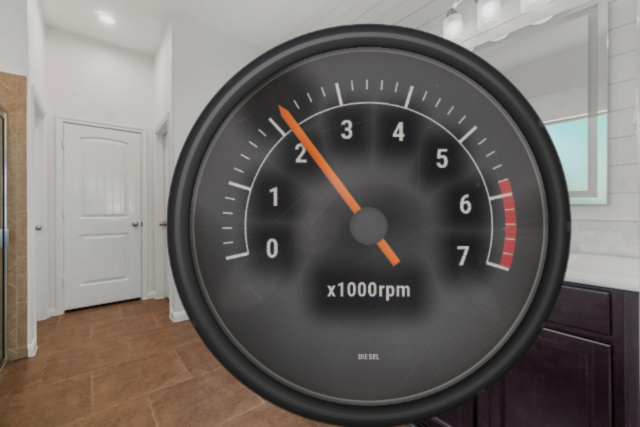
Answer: 2200 rpm
